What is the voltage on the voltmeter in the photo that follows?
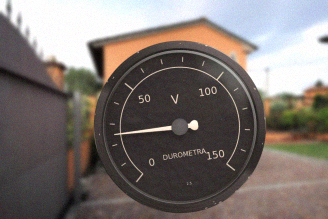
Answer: 25 V
